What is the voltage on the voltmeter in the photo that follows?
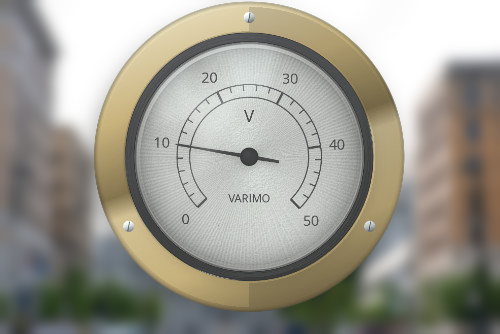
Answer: 10 V
